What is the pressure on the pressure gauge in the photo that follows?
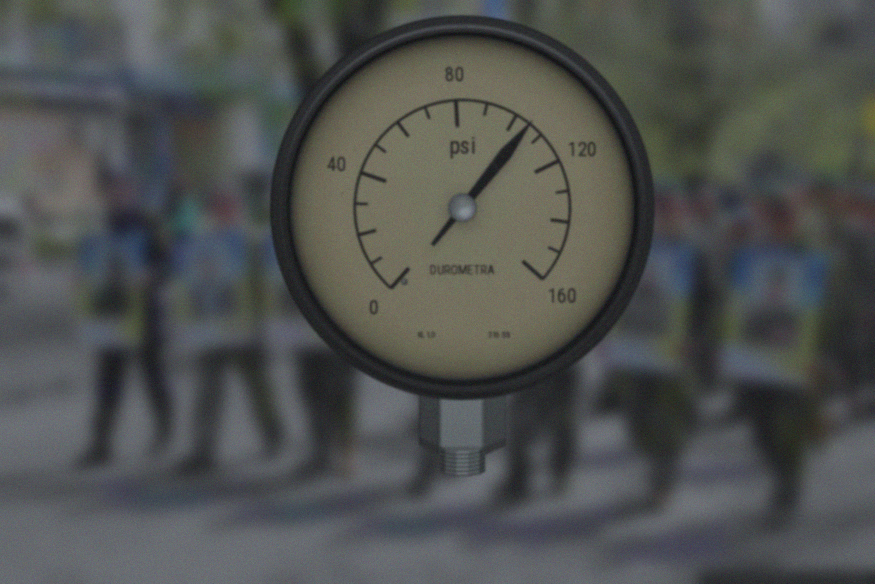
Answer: 105 psi
